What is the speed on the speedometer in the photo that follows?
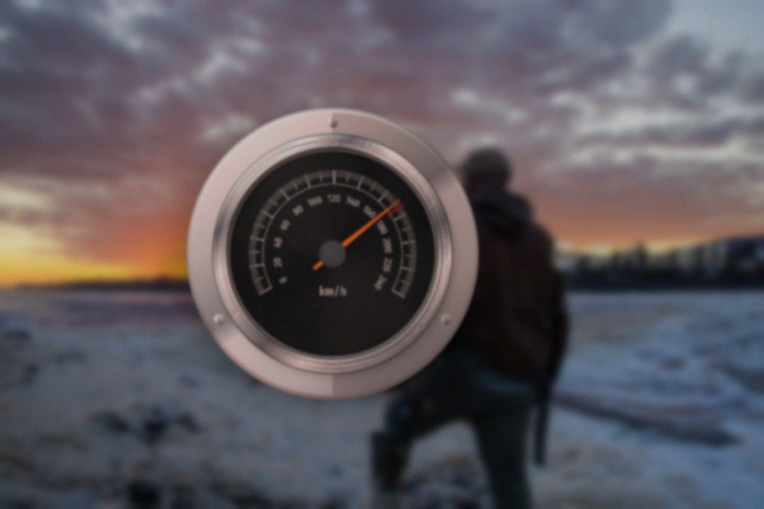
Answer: 170 km/h
